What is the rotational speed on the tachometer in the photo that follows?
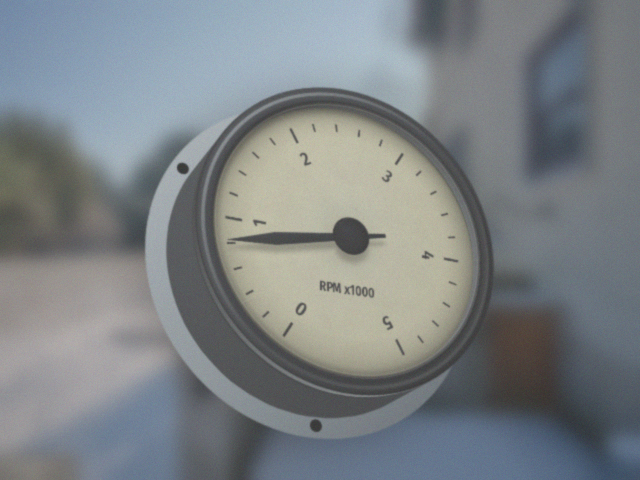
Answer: 800 rpm
